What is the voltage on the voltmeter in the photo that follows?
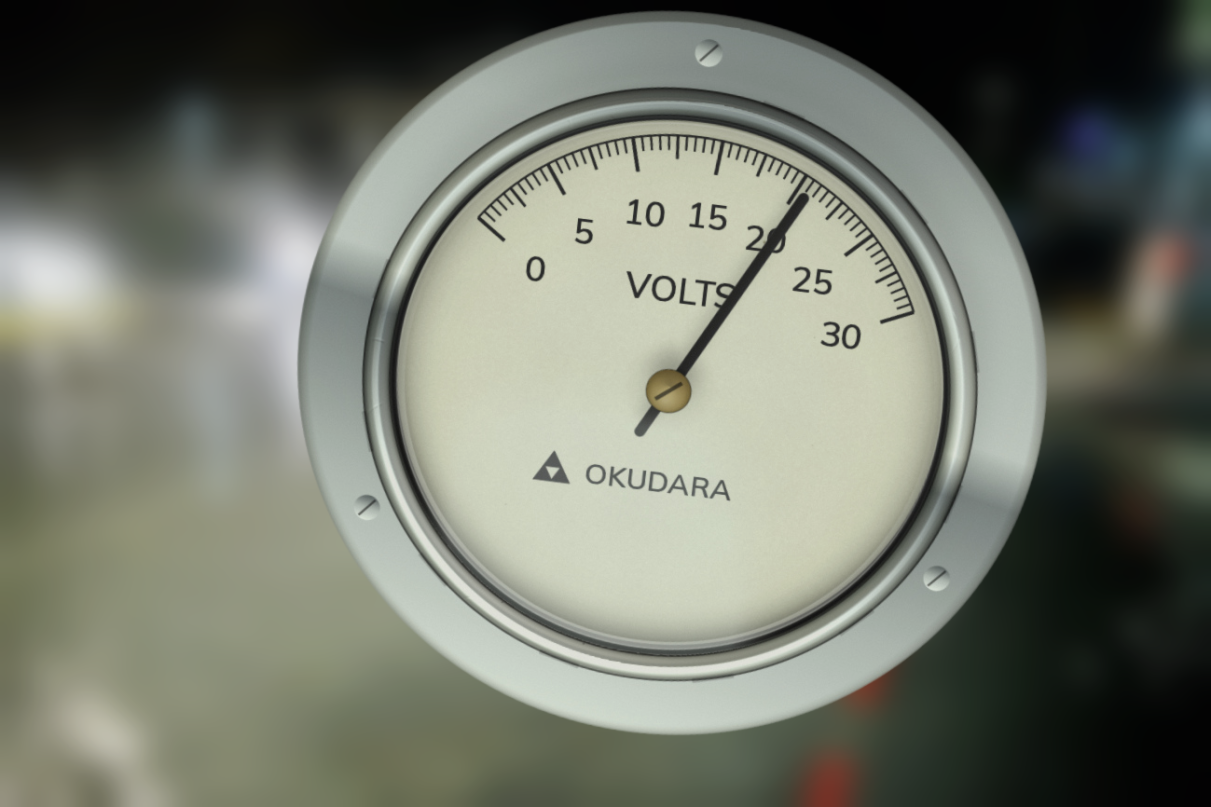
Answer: 20.5 V
